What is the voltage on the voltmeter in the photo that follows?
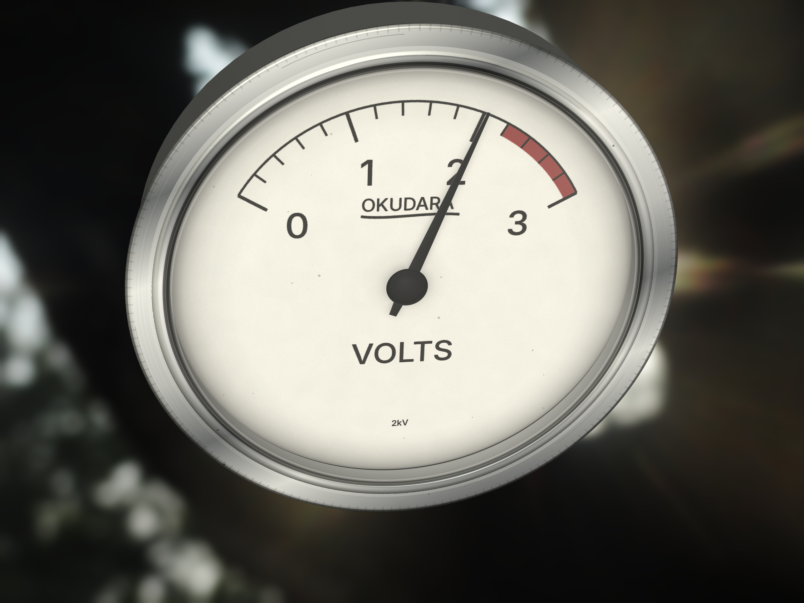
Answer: 2 V
